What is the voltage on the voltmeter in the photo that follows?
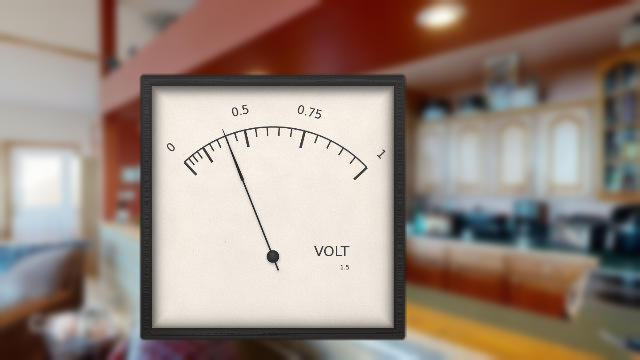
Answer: 0.4 V
